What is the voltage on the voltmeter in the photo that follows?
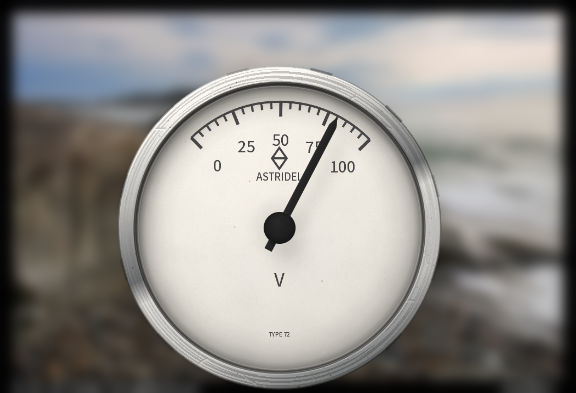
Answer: 80 V
